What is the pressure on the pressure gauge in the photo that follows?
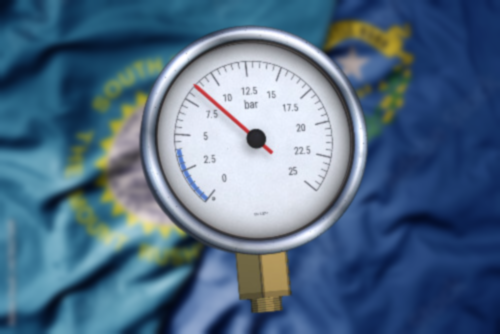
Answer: 8.5 bar
